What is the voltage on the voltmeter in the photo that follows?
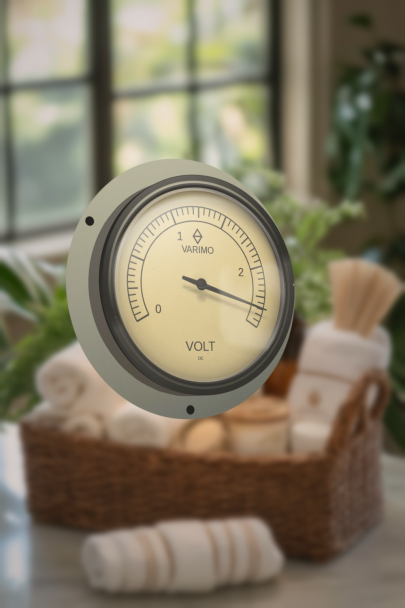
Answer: 2.35 V
